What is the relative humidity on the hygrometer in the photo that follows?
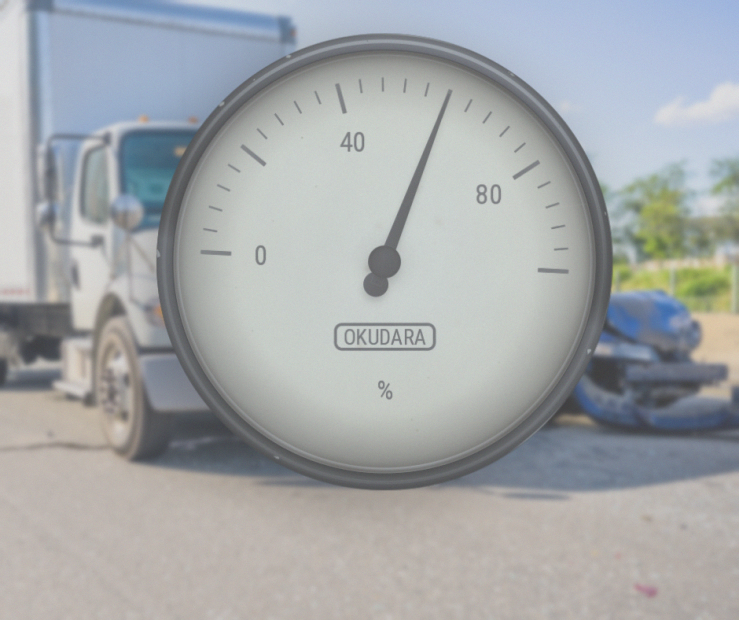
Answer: 60 %
